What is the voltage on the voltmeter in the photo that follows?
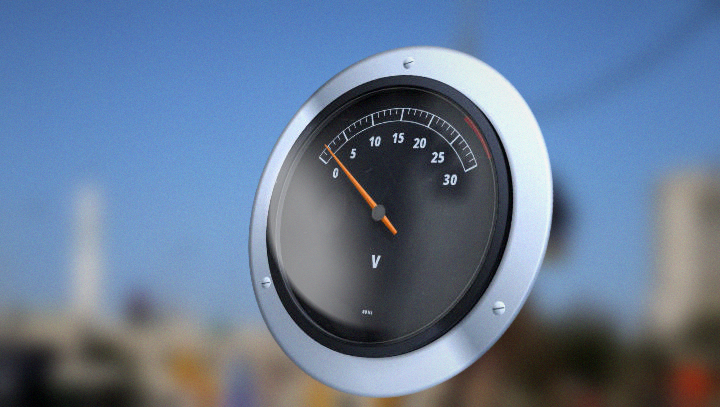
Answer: 2 V
